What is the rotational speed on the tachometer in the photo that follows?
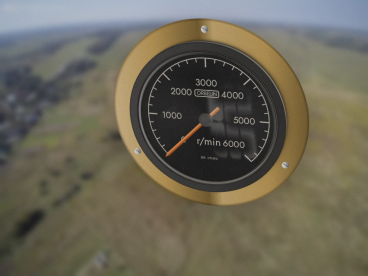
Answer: 0 rpm
